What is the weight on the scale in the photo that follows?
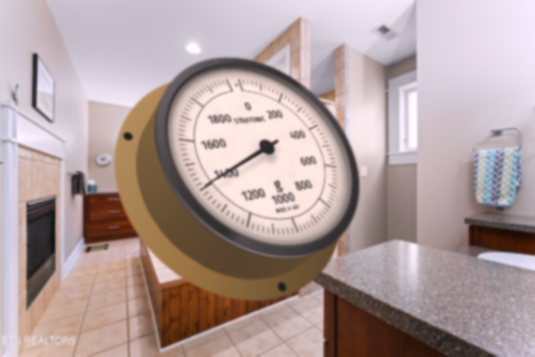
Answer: 1400 g
